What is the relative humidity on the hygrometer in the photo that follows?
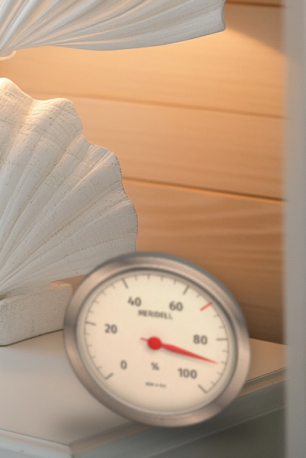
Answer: 88 %
